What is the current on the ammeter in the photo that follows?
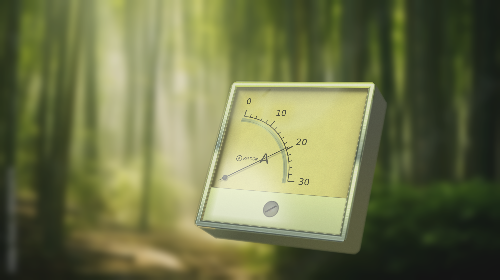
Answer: 20 A
